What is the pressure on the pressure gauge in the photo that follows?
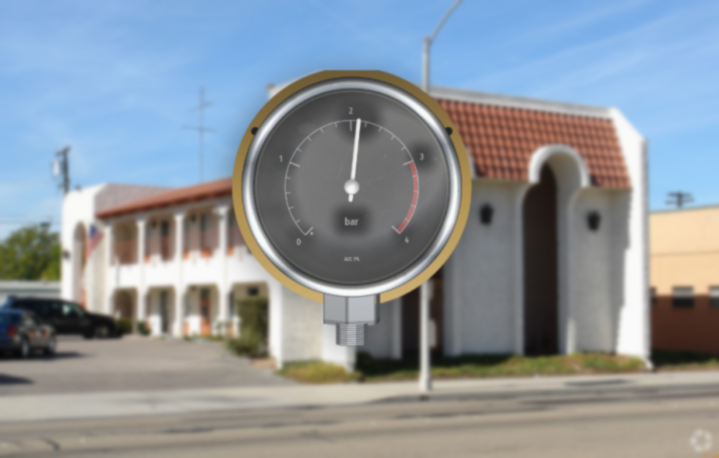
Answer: 2.1 bar
